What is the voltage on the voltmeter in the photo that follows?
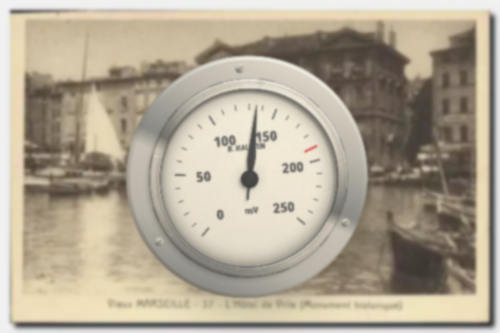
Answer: 135 mV
